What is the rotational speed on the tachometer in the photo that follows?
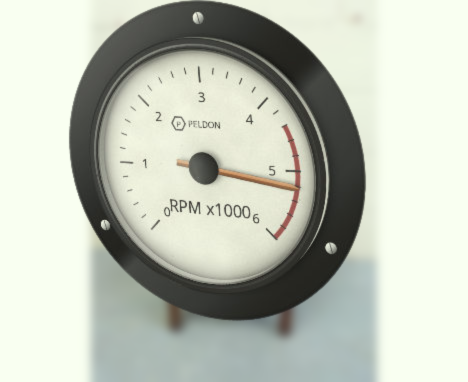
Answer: 5200 rpm
